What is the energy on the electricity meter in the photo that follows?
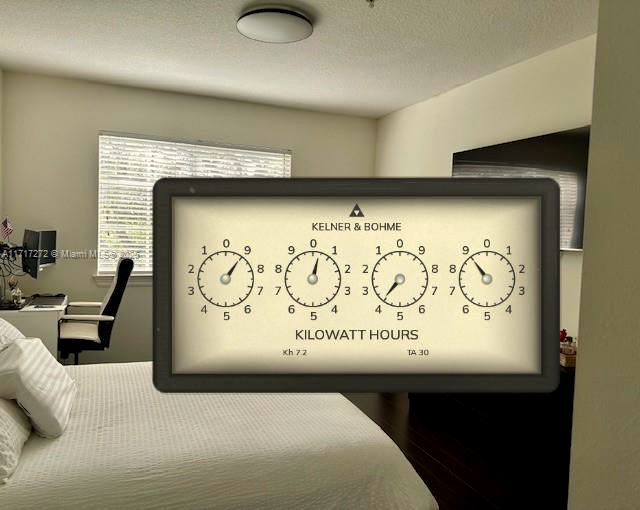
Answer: 9039 kWh
